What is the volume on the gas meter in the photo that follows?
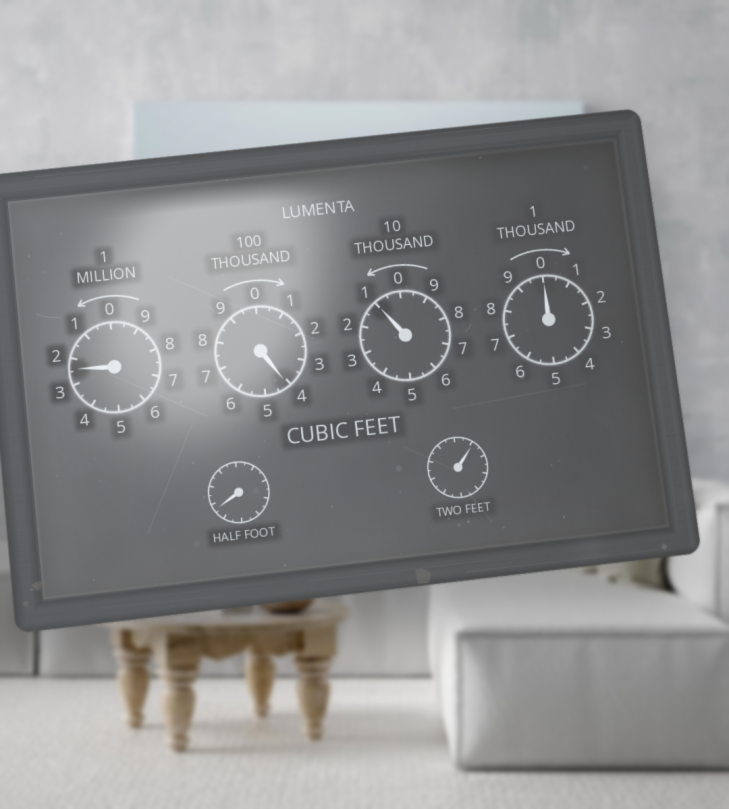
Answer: 241000 ft³
